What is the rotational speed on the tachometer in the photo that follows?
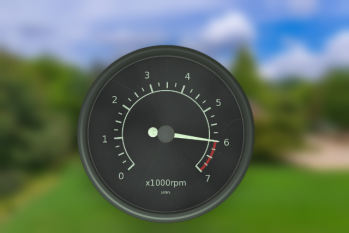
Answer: 6000 rpm
